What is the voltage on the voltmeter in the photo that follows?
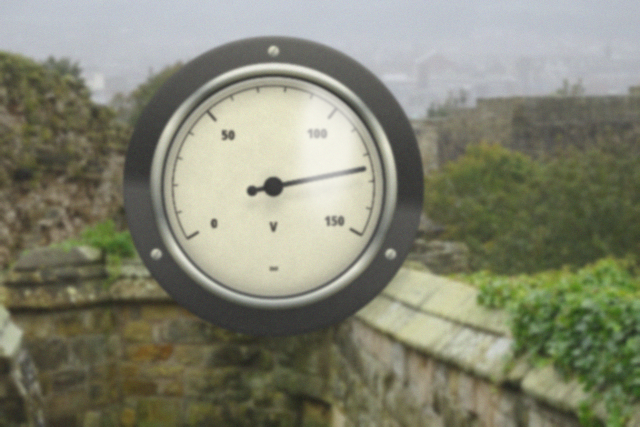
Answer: 125 V
